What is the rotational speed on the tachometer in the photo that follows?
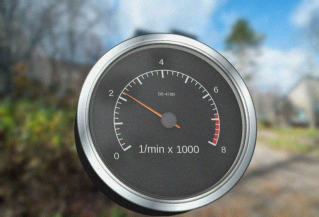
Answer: 2200 rpm
